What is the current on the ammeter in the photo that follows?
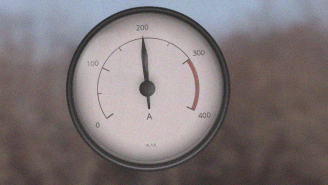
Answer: 200 A
